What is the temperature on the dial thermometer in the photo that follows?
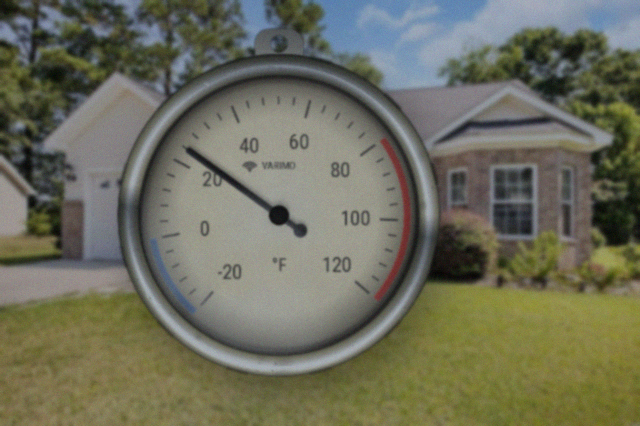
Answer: 24 °F
